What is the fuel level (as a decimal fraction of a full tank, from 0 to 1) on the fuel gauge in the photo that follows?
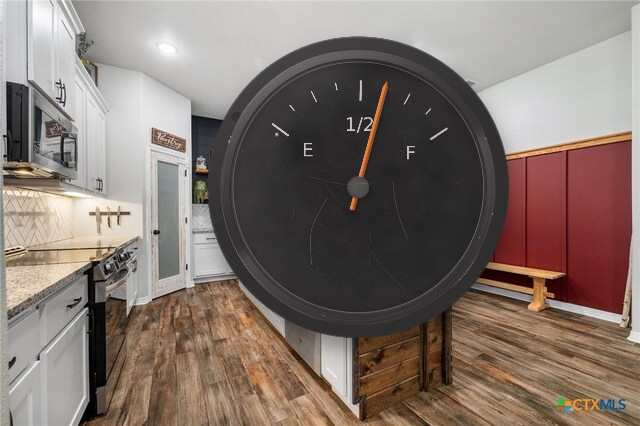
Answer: 0.625
